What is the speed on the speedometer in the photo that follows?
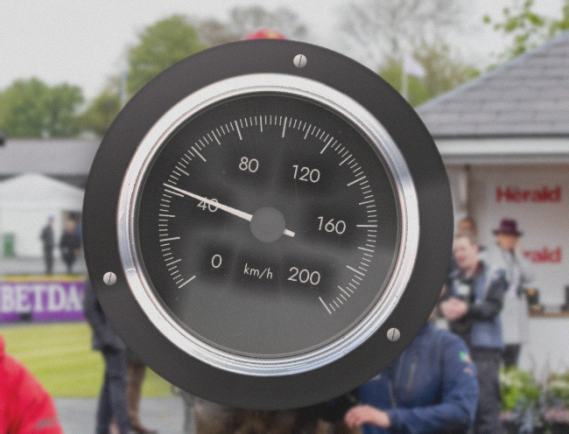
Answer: 42 km/h
